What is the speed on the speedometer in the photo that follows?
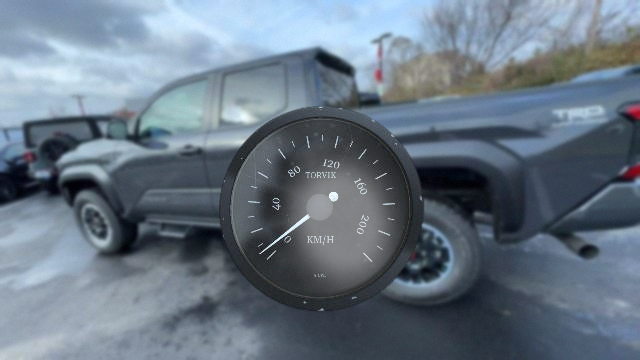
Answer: 5 km/h
